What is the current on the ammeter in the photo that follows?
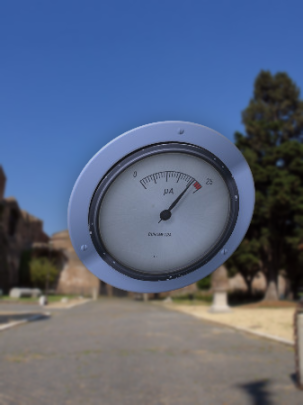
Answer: 20 µA
